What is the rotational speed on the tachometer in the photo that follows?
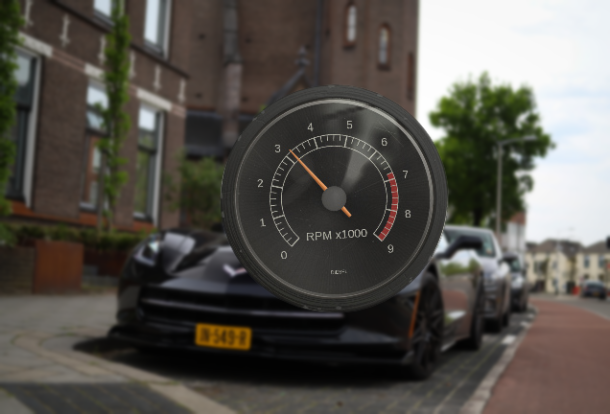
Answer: 3200 rpm
